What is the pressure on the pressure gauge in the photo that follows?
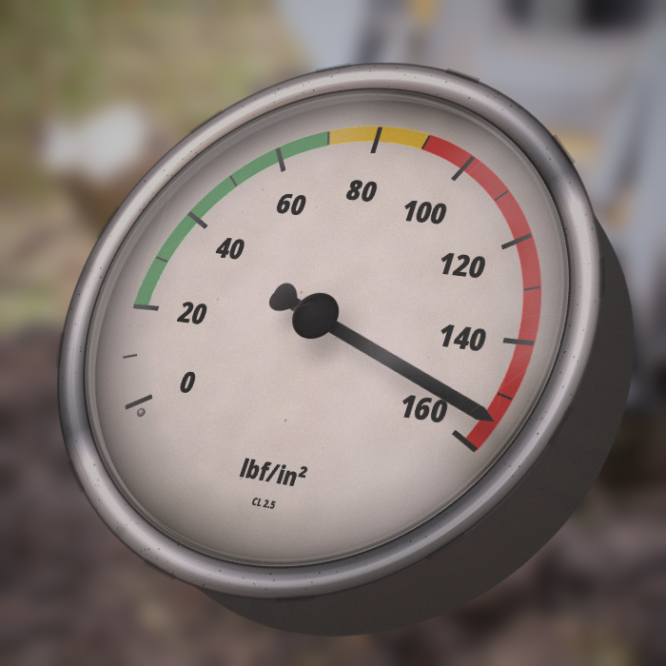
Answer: 155 psi
